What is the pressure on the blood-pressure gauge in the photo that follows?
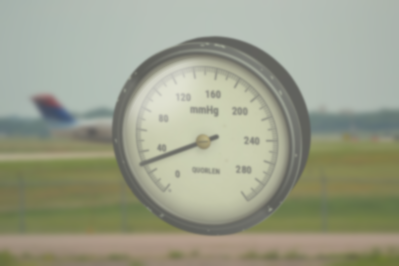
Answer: 30 mmHg
